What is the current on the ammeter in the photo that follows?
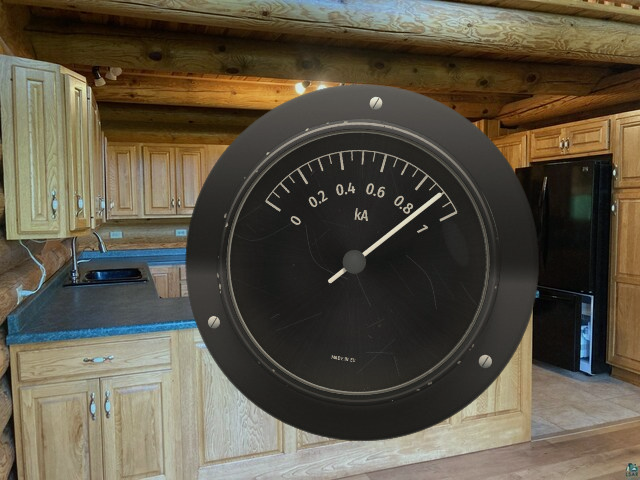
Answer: 0.9 kA
